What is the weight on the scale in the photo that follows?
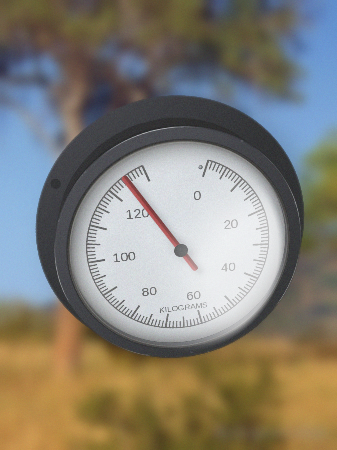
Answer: 125 kg
